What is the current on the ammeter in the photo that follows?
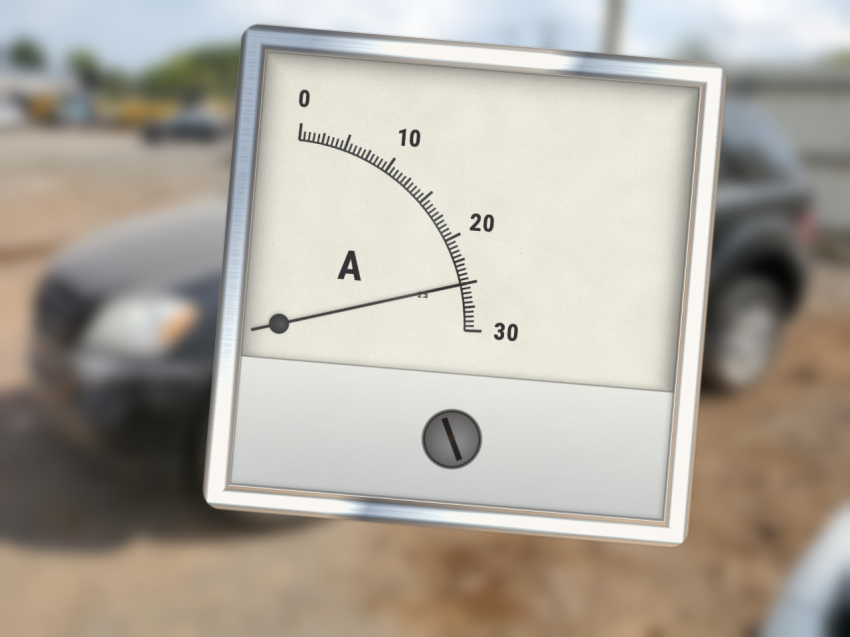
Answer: 25 A
